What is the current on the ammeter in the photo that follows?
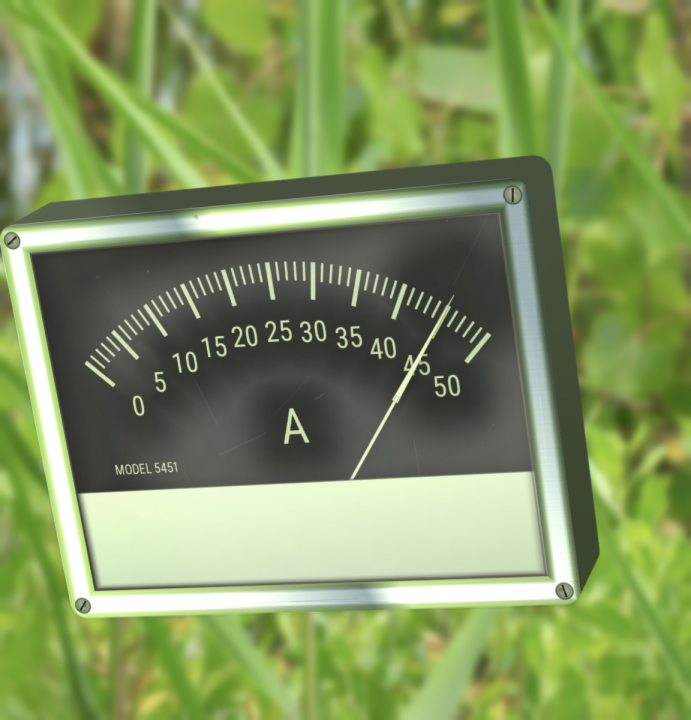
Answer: 45 A
